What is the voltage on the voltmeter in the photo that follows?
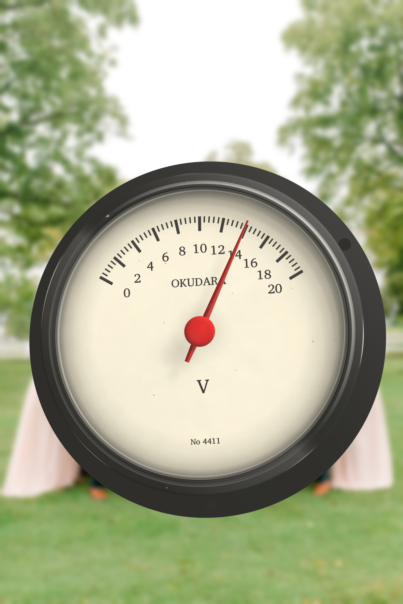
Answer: 14 V
